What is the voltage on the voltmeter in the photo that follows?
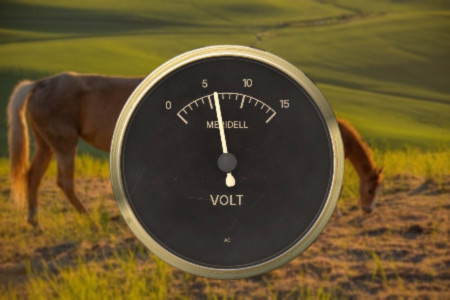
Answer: 6 V
